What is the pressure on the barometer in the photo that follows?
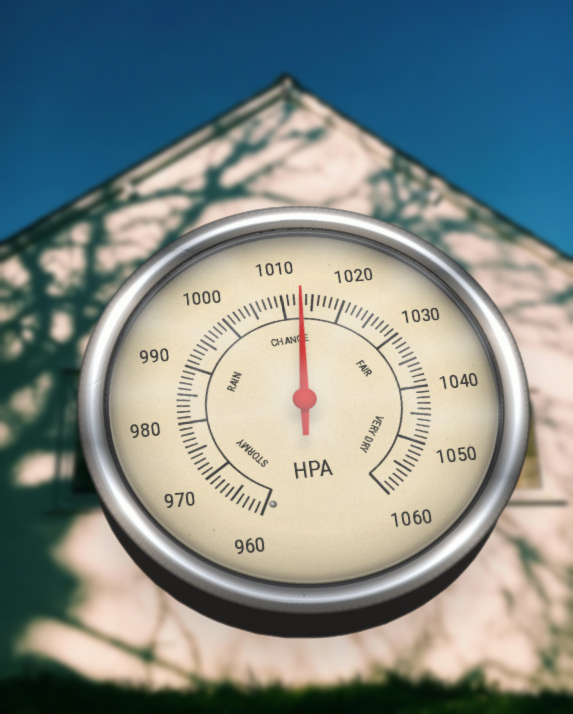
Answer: 1013 hPa
